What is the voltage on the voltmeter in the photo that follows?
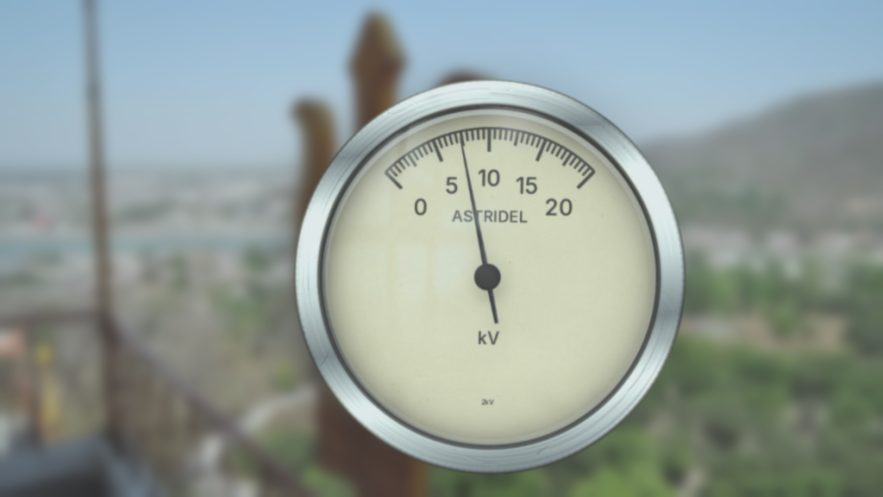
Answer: 7.5 kV
